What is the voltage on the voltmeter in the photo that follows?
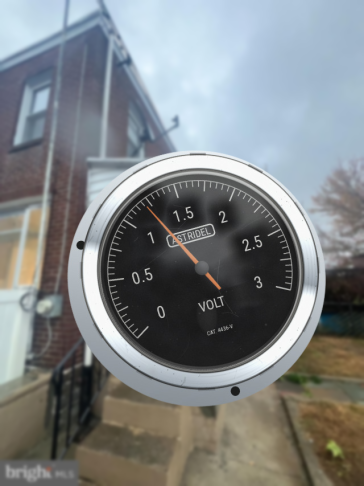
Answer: 1.2 V
